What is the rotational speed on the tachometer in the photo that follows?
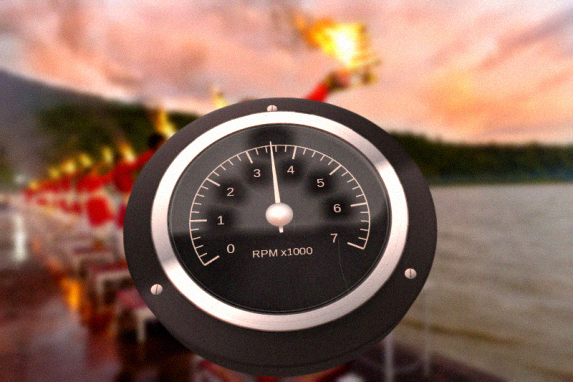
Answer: 3500 rpm
